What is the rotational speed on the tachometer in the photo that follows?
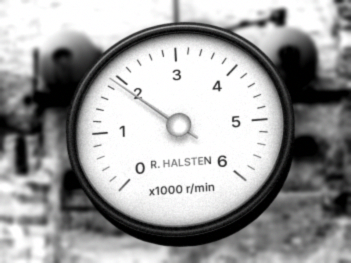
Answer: 1900 rpm
